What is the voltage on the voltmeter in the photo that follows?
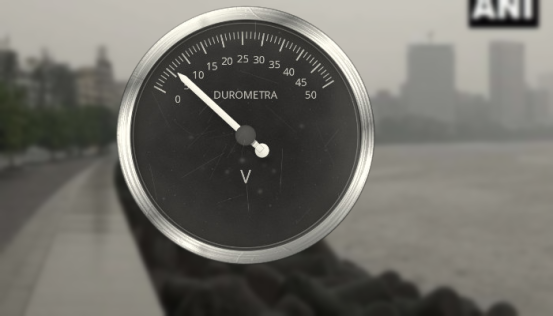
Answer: 6 V
